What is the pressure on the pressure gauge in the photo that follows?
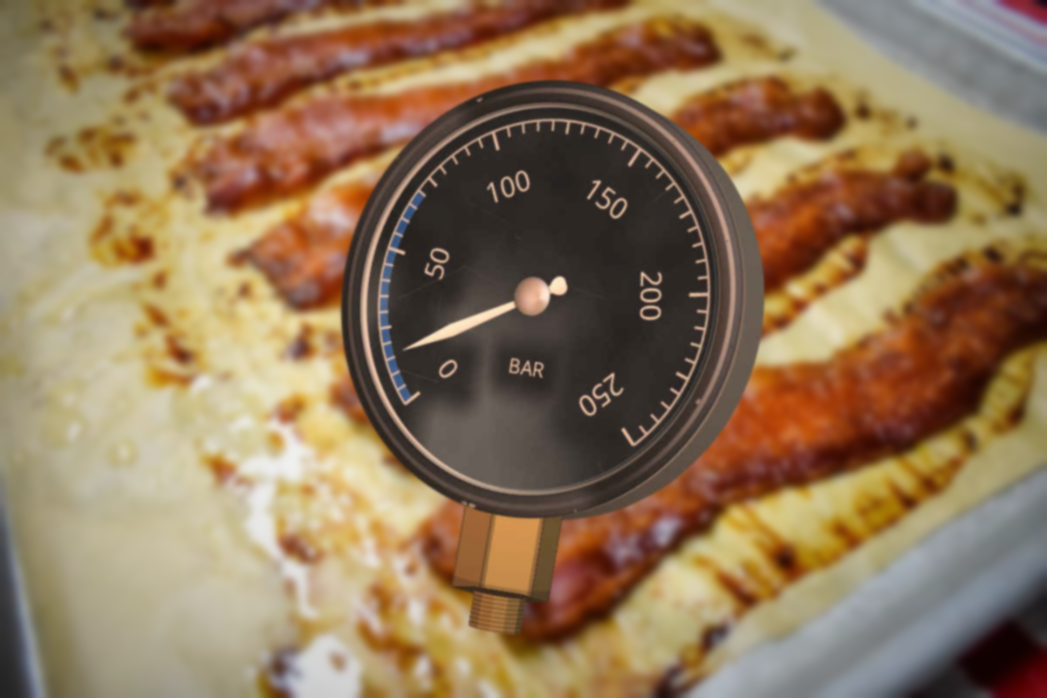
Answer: 15 bar
